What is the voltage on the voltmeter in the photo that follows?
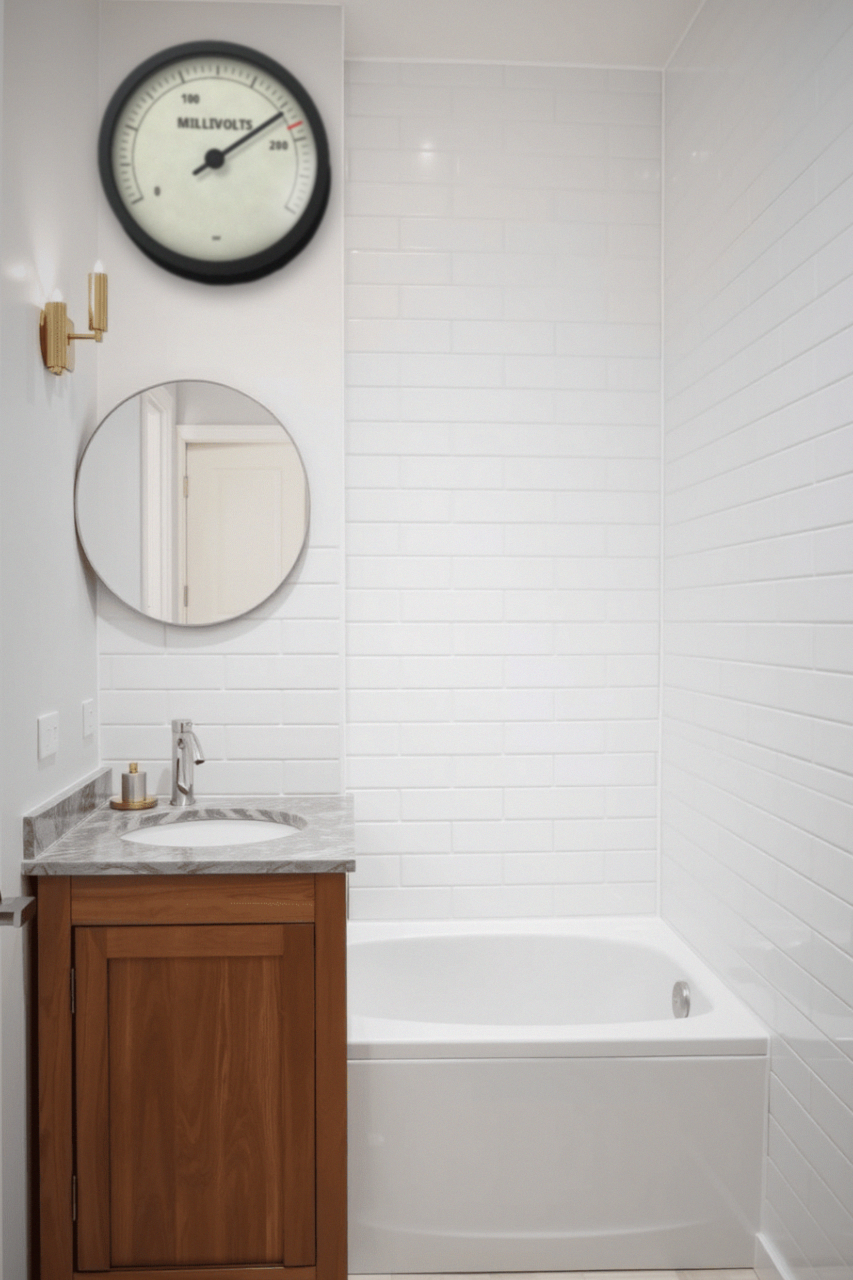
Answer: 180 mV
